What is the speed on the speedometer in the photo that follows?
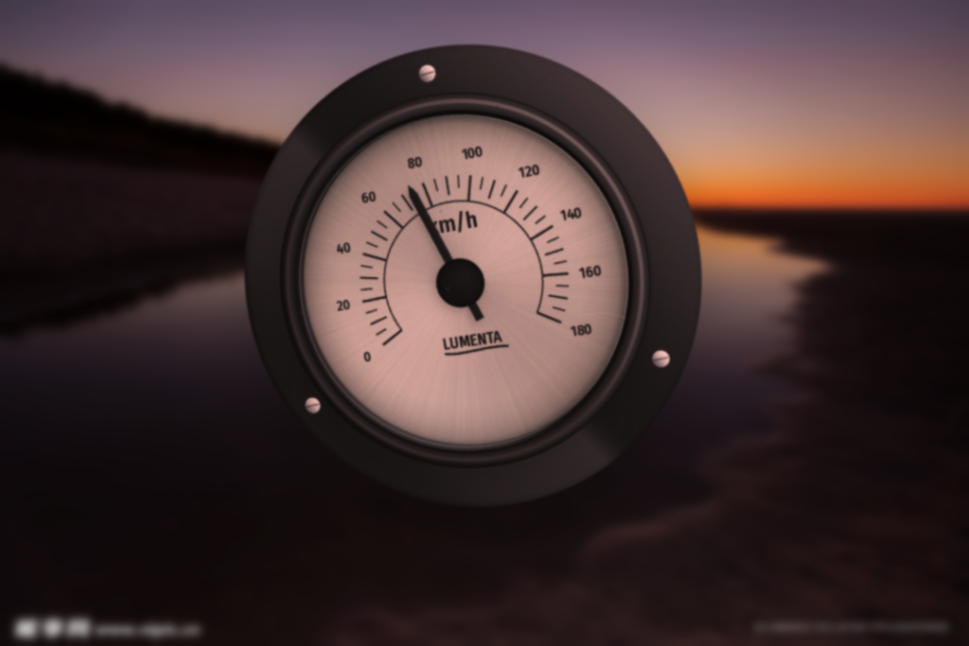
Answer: 75 km/h
